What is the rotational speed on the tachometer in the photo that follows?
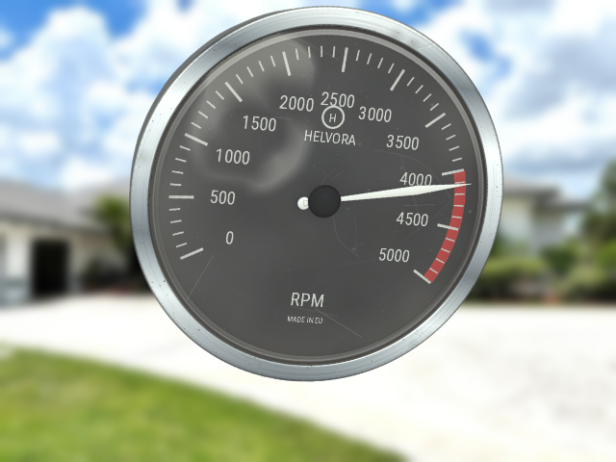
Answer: 4100 rpm
